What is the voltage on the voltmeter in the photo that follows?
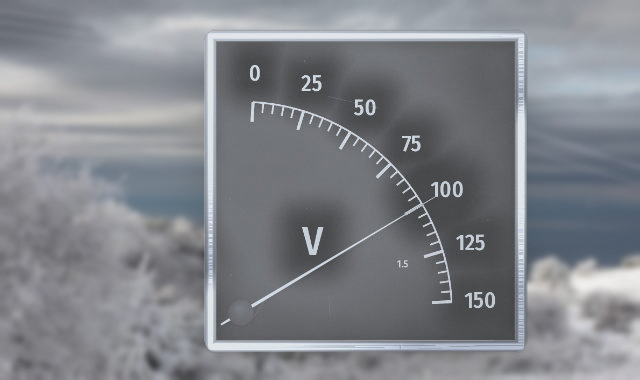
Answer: 100 V
